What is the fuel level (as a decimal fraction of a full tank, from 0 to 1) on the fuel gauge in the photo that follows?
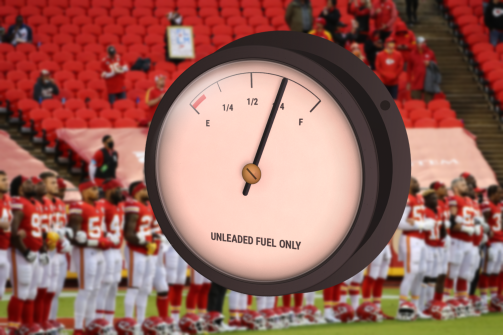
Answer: 0.75
